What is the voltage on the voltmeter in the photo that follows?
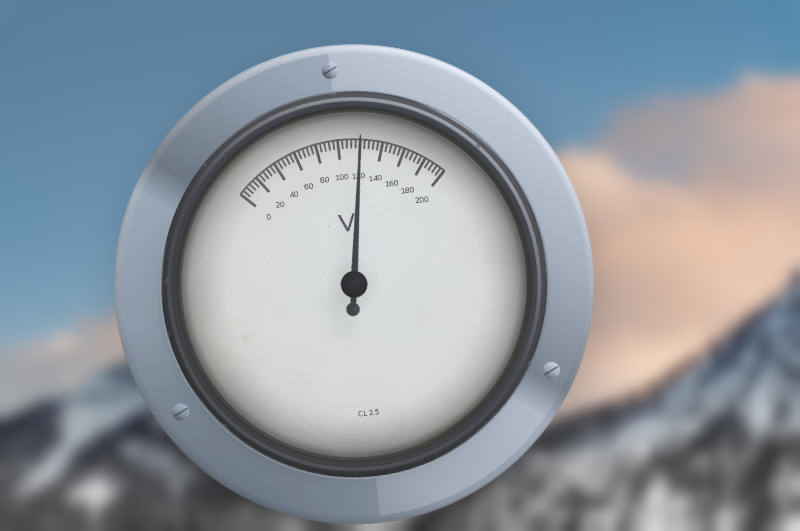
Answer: 120 V
